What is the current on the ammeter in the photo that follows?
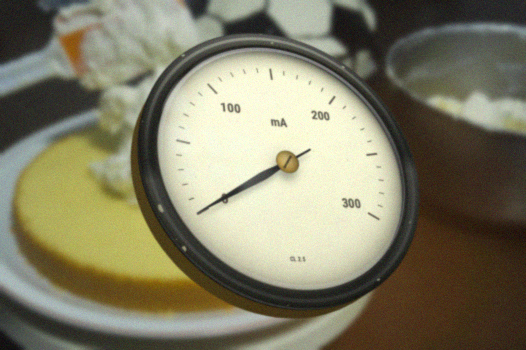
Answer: 0 mA
